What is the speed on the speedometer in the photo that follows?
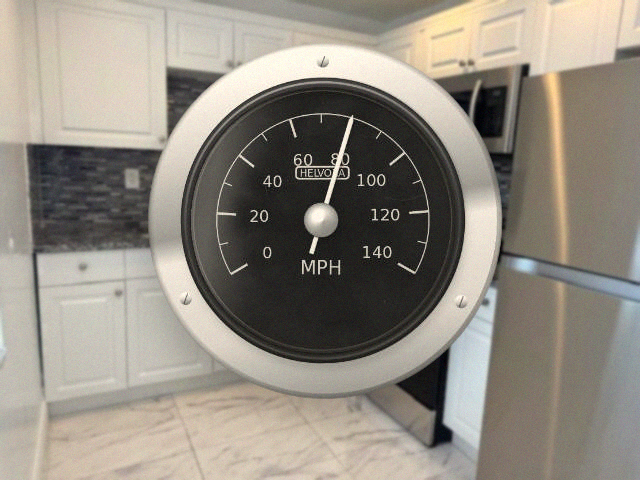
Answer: 80 mph
